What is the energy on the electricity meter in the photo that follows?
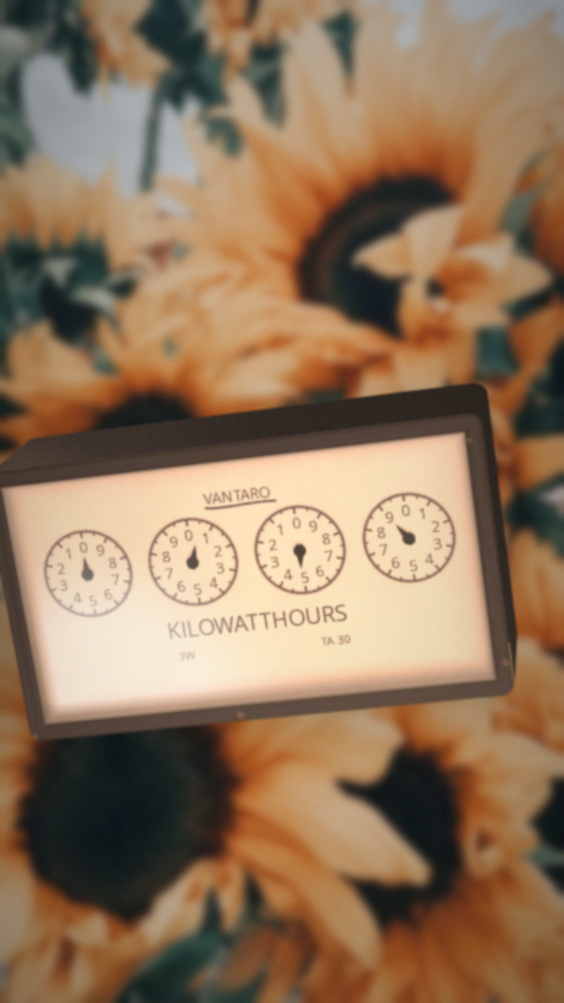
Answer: 49 kWh
